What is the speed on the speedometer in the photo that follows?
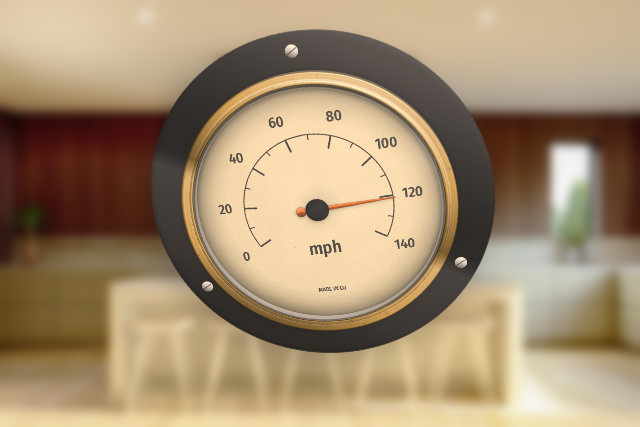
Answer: 120 mph
